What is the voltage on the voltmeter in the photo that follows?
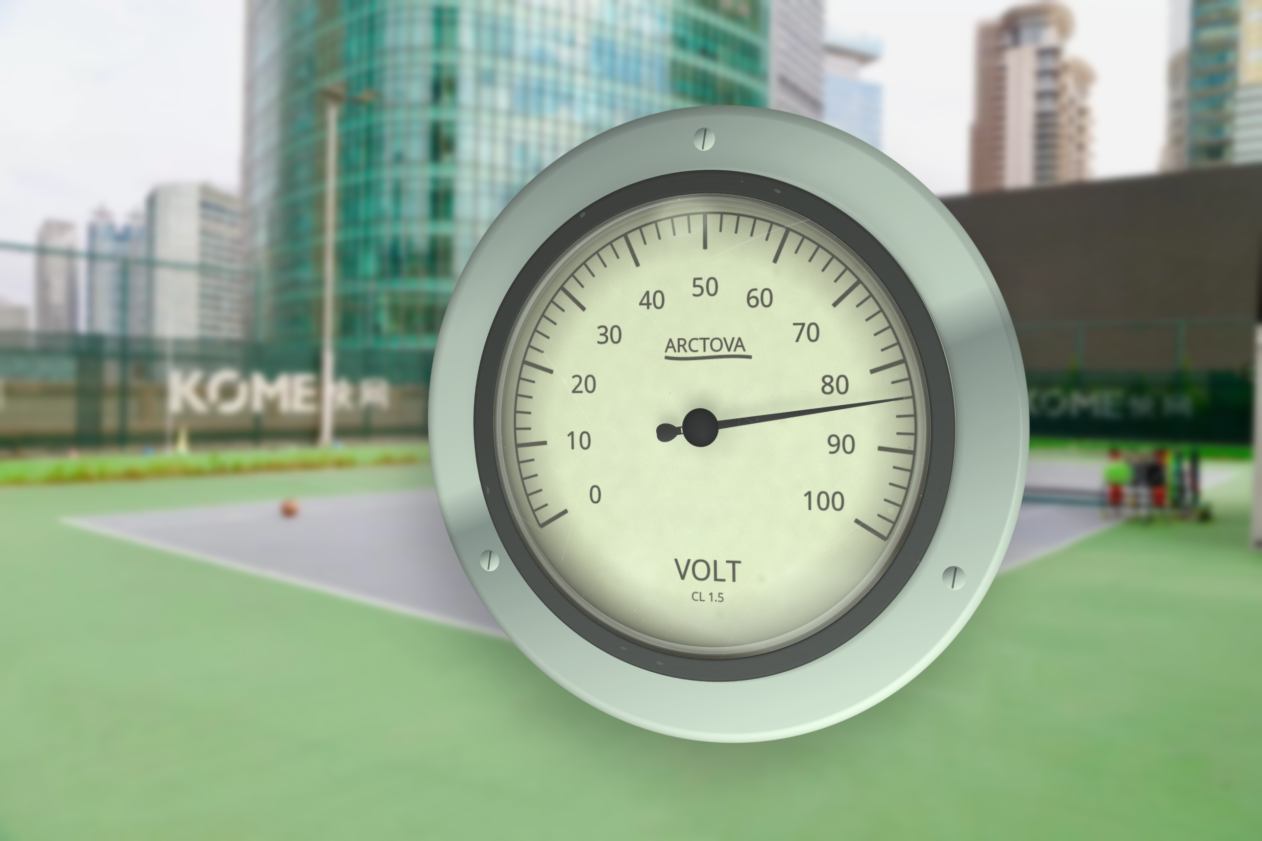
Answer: 84 V
